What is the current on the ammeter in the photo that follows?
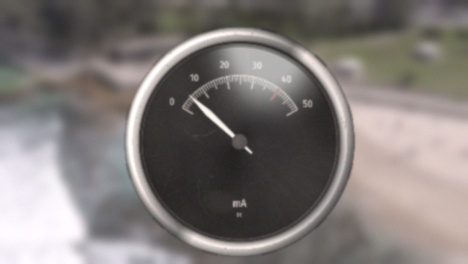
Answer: 5 mA
